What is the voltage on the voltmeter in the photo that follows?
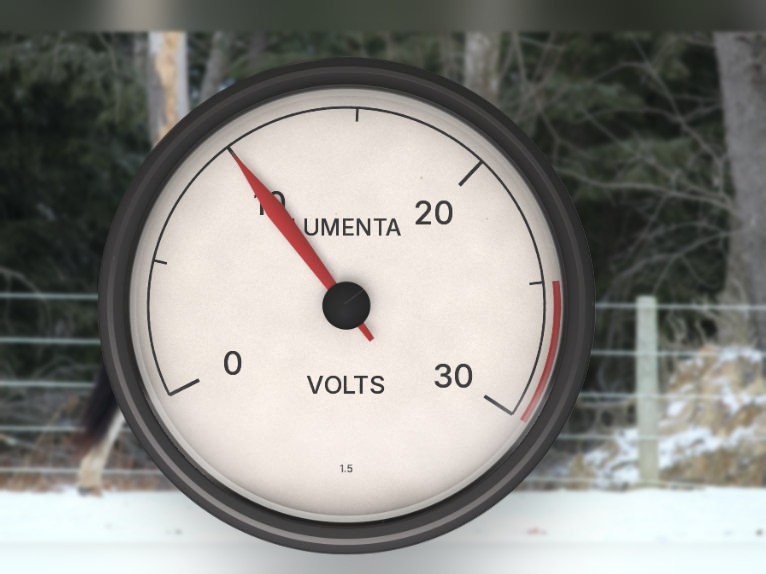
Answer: 10 V
